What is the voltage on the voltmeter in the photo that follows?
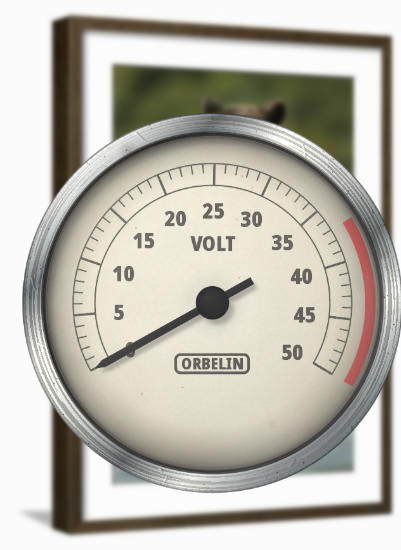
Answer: 0 V
